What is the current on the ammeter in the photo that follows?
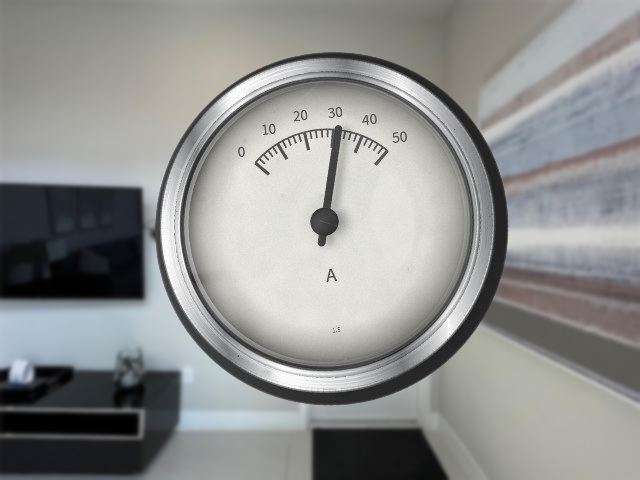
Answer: 32 A
